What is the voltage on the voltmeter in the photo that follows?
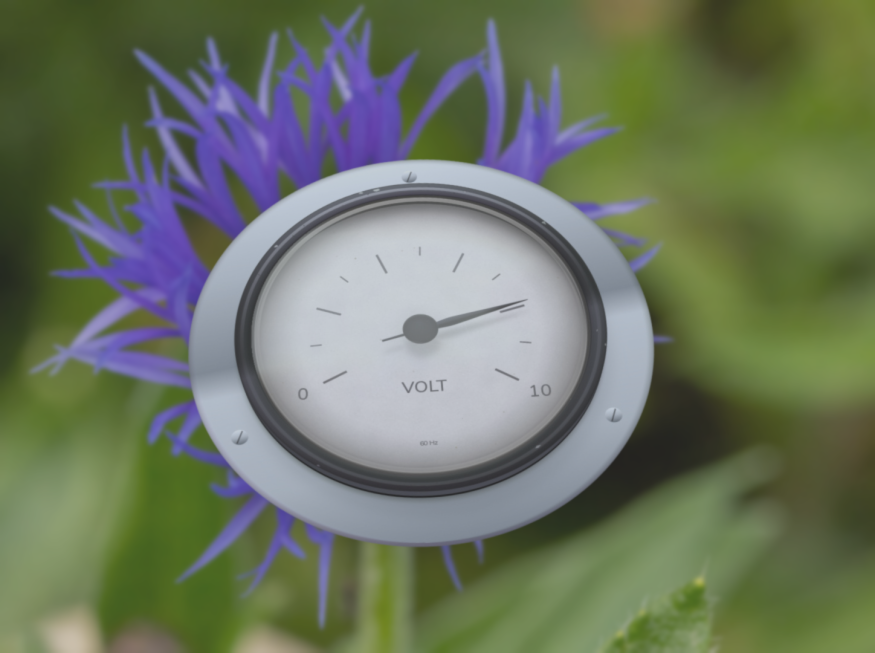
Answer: 8 V
